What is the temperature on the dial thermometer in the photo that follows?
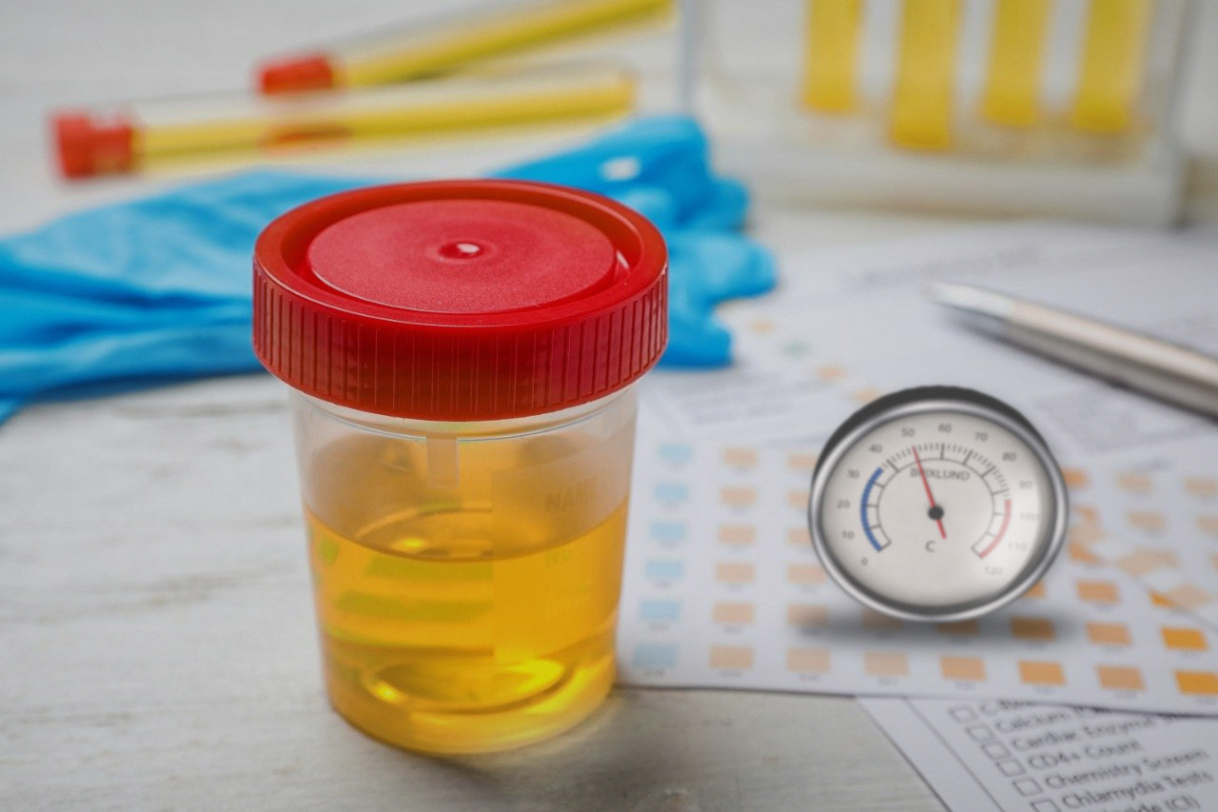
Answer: 50 °C
